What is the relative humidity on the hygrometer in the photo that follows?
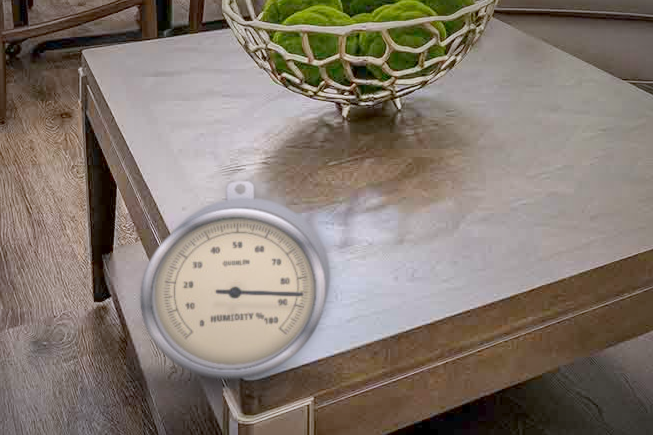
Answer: 85 %
